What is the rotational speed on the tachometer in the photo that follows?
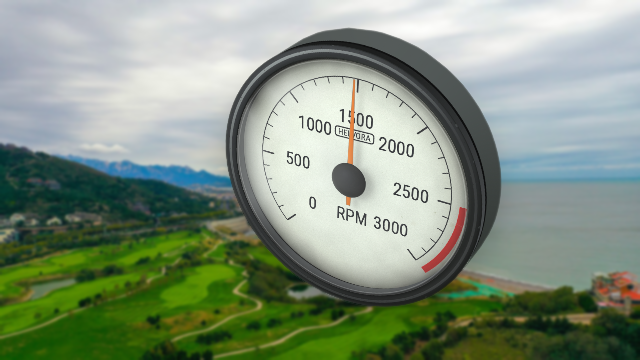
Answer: 1500 rpm
